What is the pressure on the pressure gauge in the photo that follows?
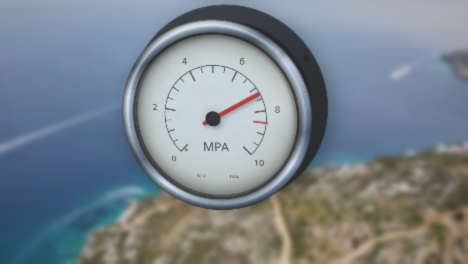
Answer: 7.25 MPa
